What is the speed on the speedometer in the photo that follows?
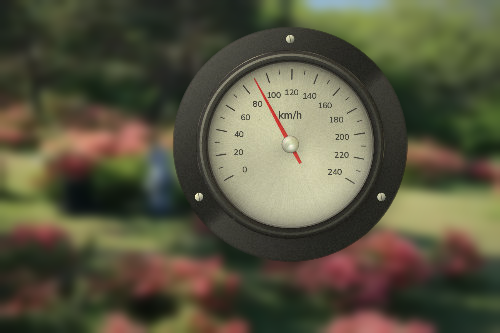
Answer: 90 km/h
